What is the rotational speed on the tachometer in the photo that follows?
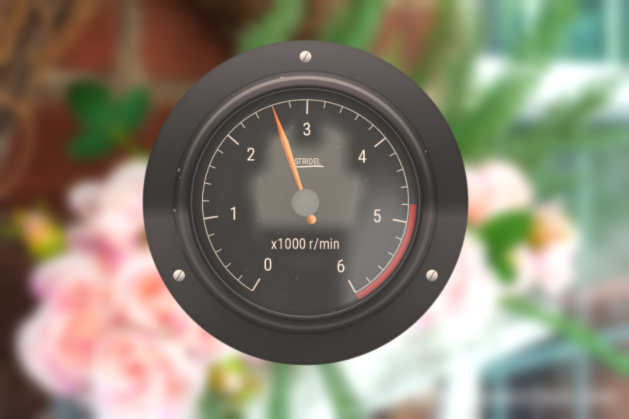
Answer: 2600 rpm
